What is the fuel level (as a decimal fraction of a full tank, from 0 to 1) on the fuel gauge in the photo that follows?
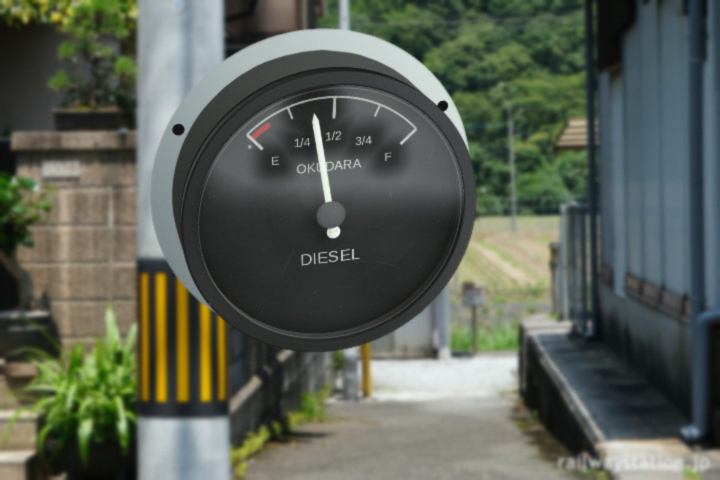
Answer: 0.375
